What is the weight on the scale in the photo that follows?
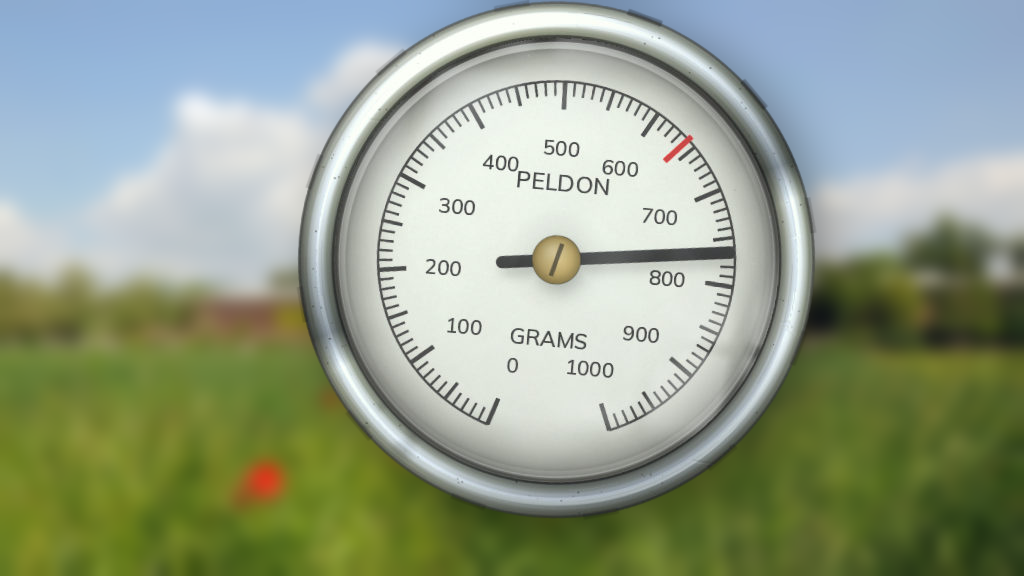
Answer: 765 g
